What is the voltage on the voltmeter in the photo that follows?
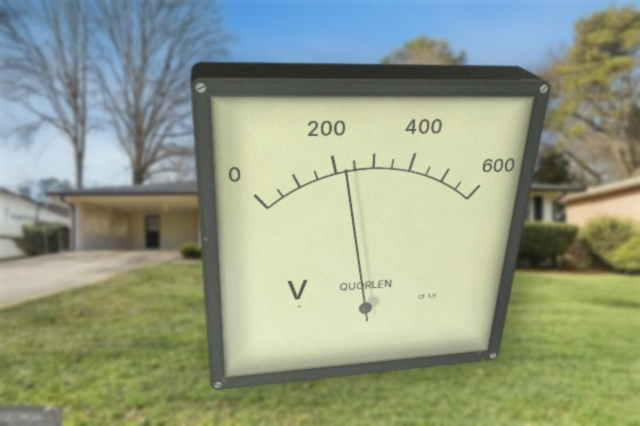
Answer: 225 V
